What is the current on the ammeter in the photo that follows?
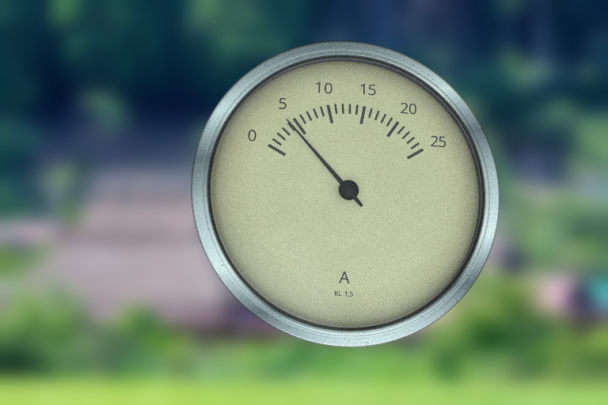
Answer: 4 A
